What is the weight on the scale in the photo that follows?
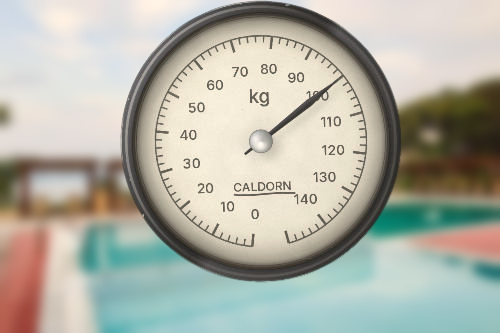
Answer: 100 kg
